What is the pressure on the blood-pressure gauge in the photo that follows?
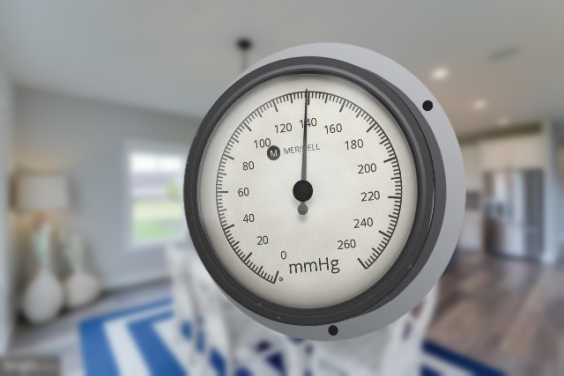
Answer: 140 mmHg
